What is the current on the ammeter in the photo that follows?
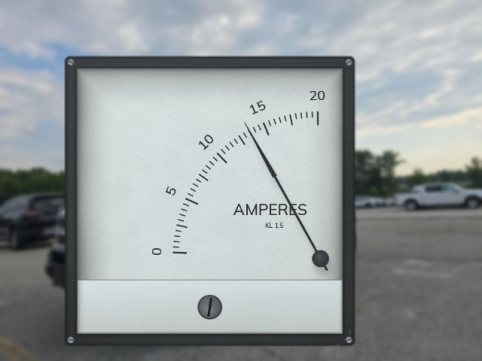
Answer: 13.5 A
